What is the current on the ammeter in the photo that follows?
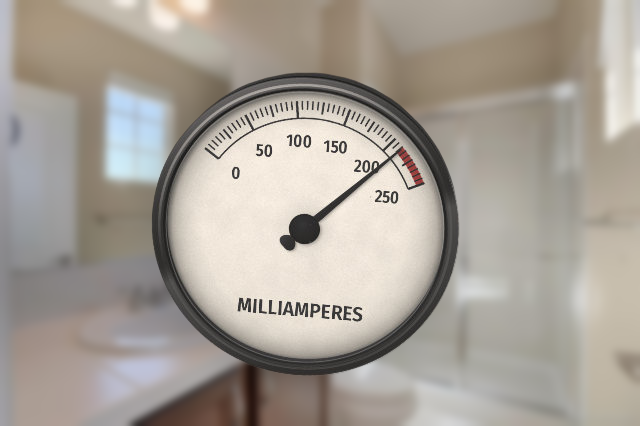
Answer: 210 mA
